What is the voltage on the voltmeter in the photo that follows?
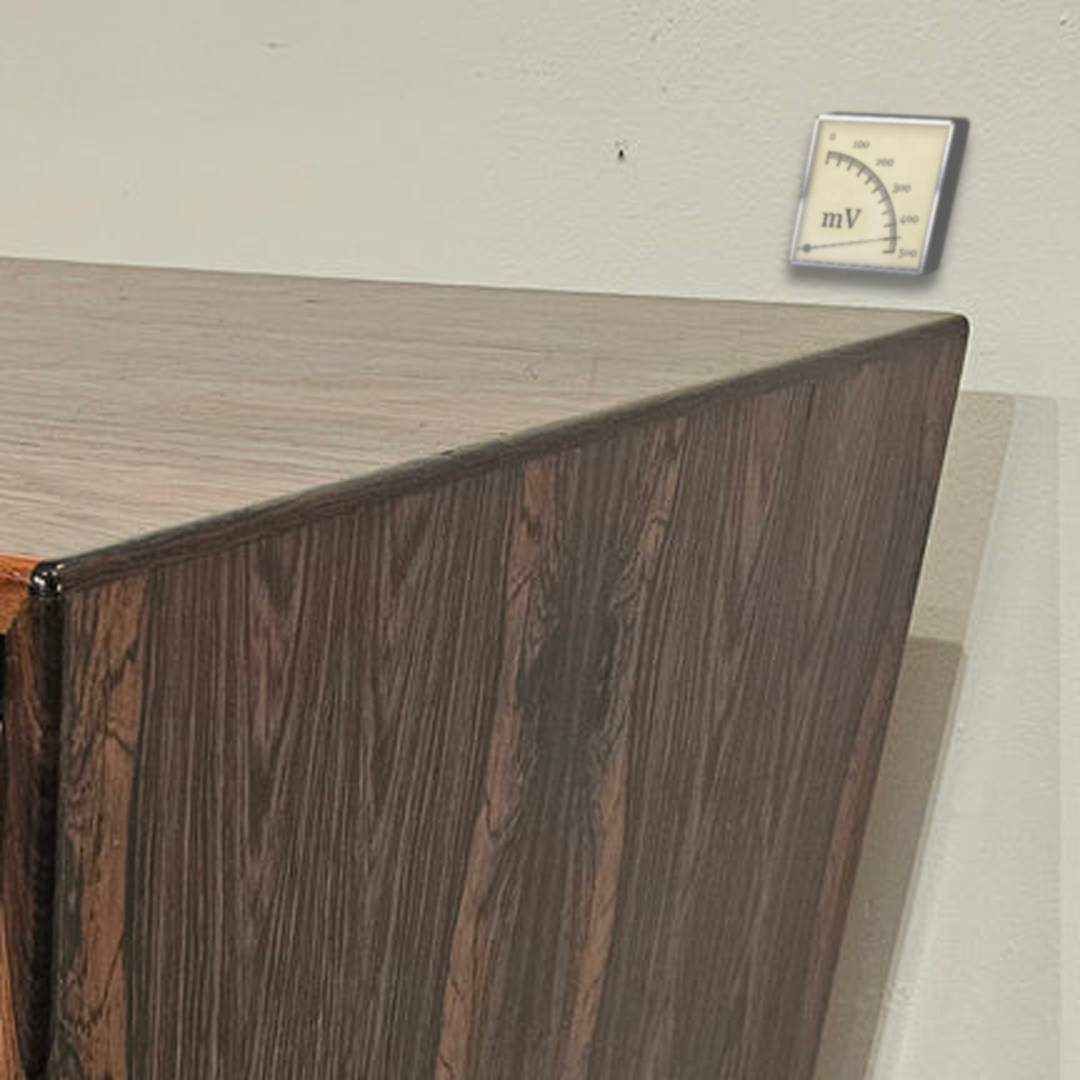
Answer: 450 mV
